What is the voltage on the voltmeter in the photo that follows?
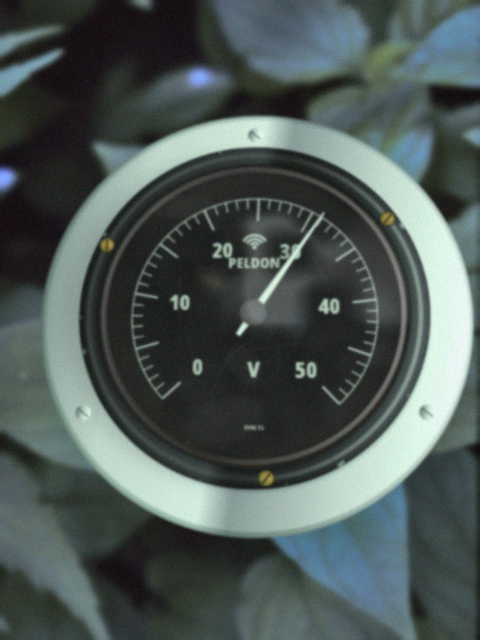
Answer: 31 V
